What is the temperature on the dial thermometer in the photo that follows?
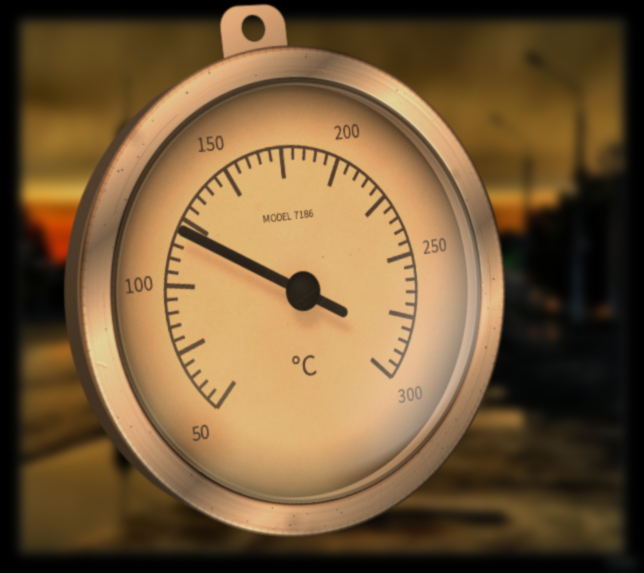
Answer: 120 °C
